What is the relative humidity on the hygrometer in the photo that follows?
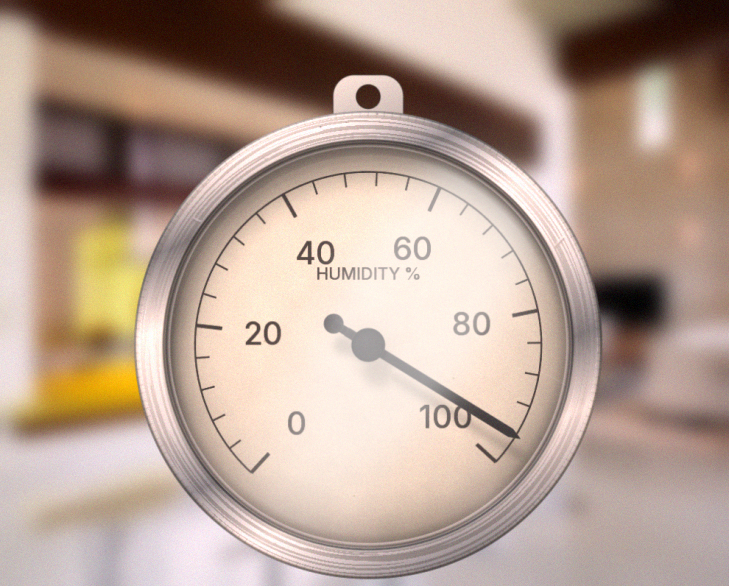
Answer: 96 %
